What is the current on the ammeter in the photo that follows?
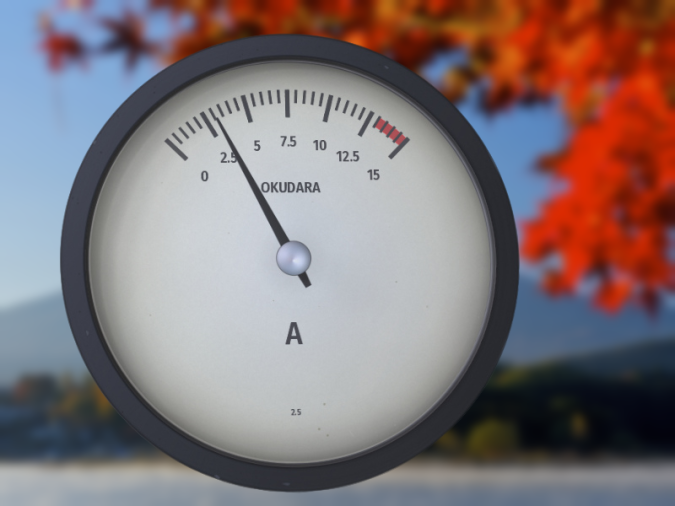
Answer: 3 A
